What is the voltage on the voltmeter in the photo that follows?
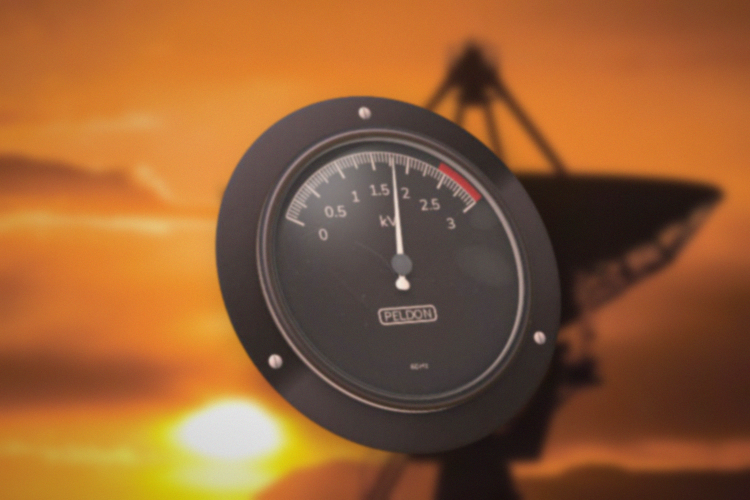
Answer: 1.75 kV
